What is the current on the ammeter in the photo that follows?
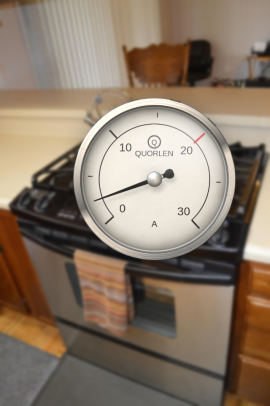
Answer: 2.5 A
